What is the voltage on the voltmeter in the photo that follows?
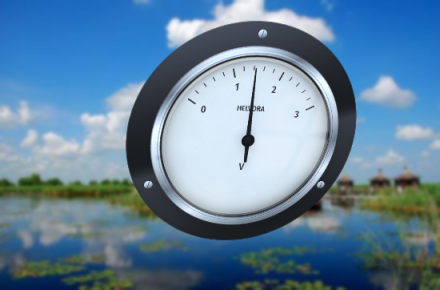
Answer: 1.4 V
